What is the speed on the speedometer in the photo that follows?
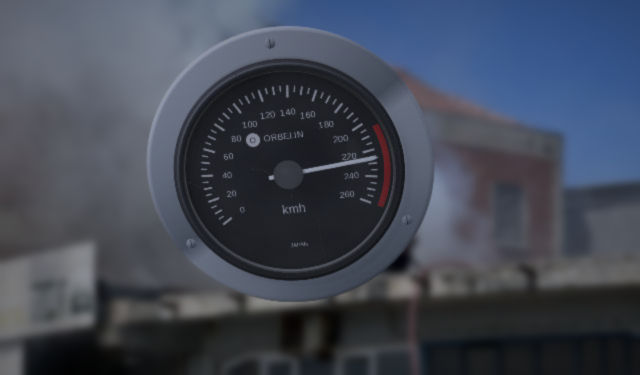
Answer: 225 km/h
